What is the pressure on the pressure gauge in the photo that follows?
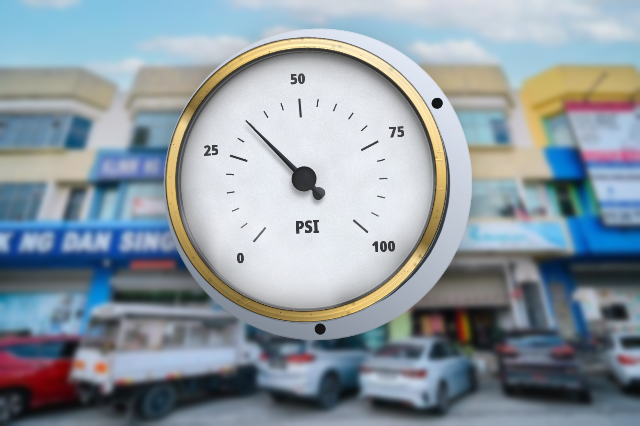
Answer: 35 psi
